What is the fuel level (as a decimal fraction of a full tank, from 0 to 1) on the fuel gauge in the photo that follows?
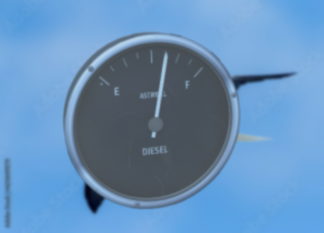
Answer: 0.625
